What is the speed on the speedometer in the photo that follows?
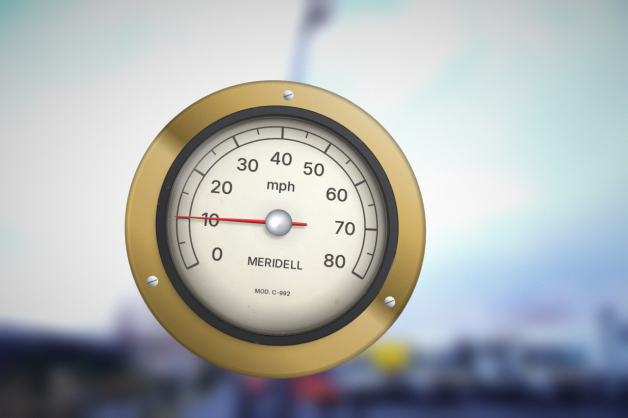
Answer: 10 mph
